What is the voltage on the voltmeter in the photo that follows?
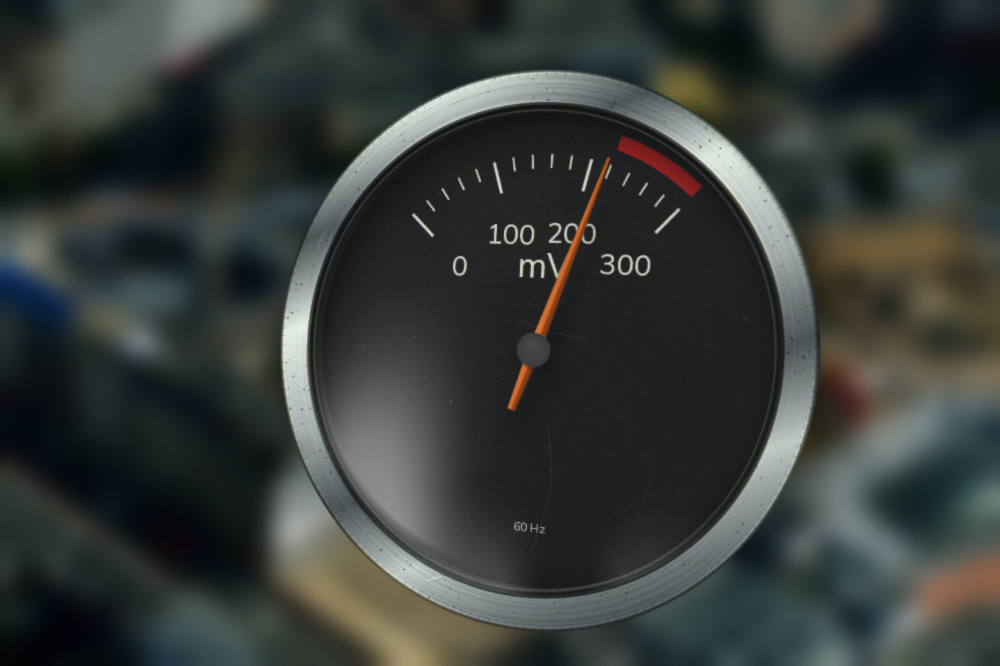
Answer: 220 mV
